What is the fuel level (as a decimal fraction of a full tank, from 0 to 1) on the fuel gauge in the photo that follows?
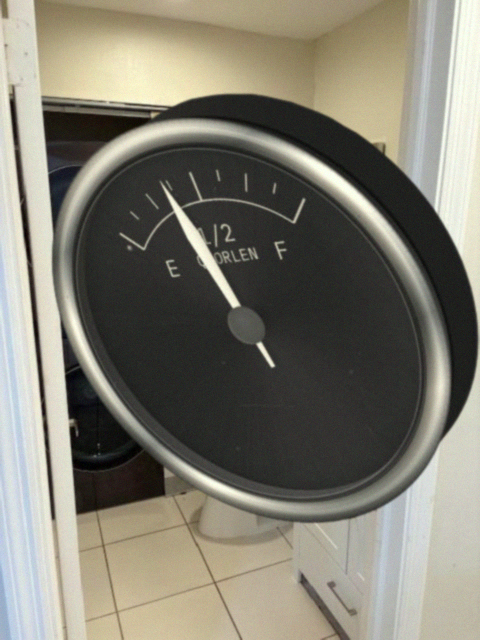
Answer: 0.375
